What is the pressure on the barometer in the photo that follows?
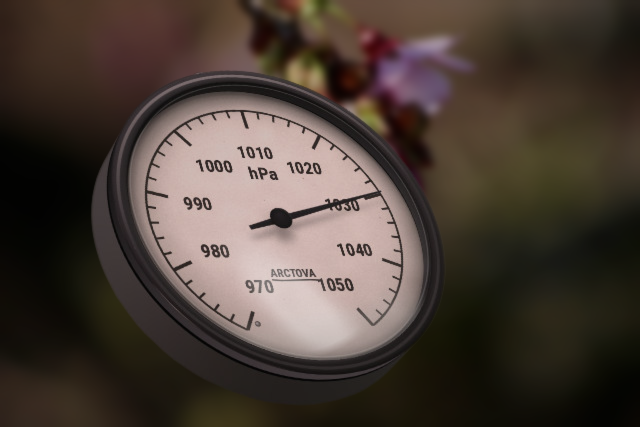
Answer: 1030 hPa
